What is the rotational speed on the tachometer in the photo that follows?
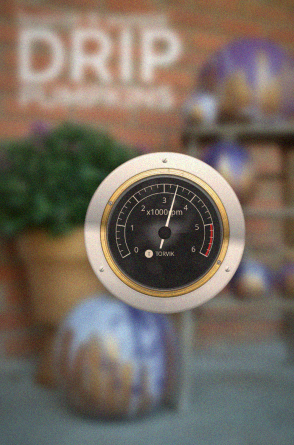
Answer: 3400 rpm
